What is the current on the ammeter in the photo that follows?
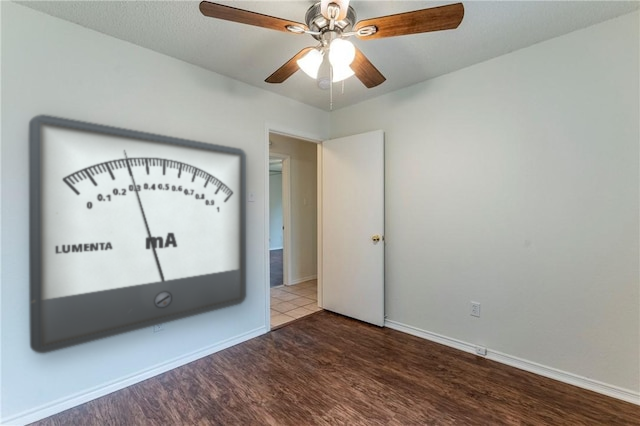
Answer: 0.3 mA
